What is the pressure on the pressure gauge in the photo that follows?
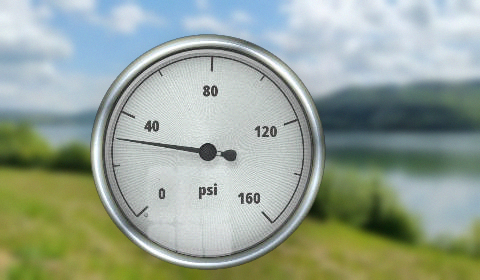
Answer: 30 psi
